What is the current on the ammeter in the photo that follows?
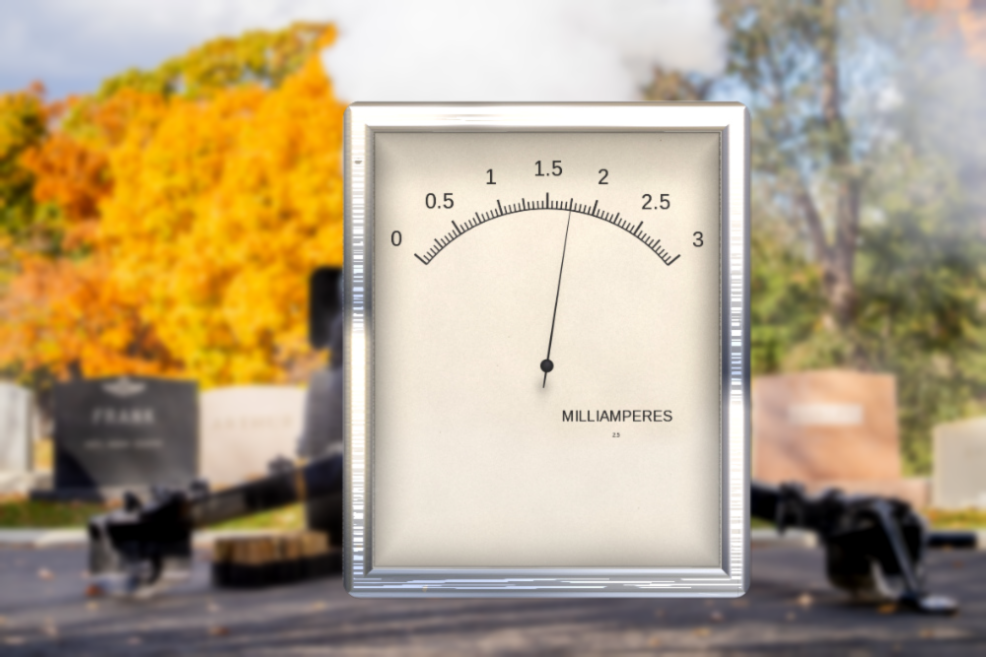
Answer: 1.75 mA
